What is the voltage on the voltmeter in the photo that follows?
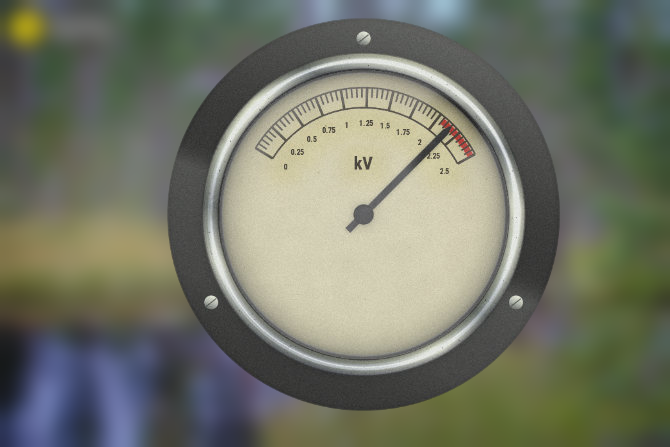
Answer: 2.15 kV
